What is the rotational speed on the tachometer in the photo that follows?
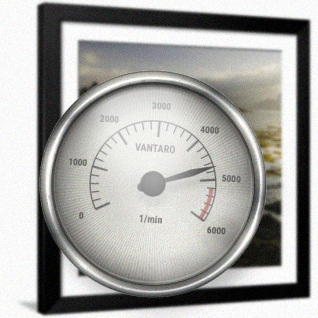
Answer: 4700 rpm
